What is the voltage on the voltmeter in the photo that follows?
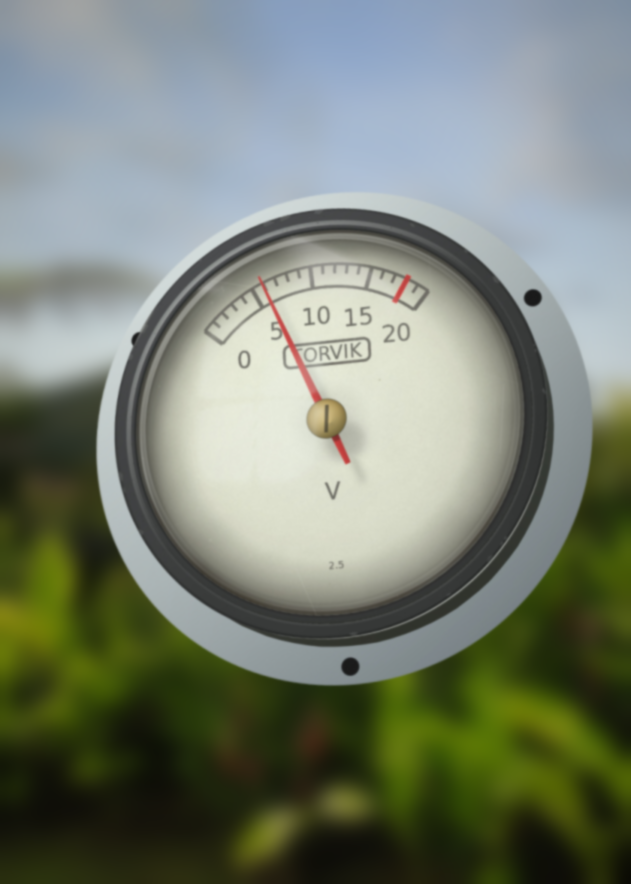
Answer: 6 V
